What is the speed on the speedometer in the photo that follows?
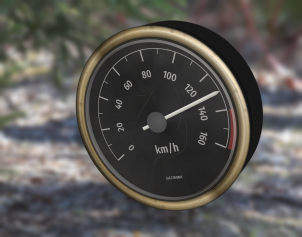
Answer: 130 km/h
